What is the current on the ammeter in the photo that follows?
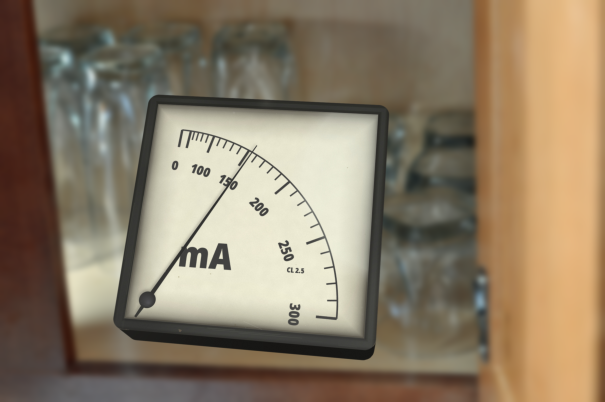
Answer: 155 mA
